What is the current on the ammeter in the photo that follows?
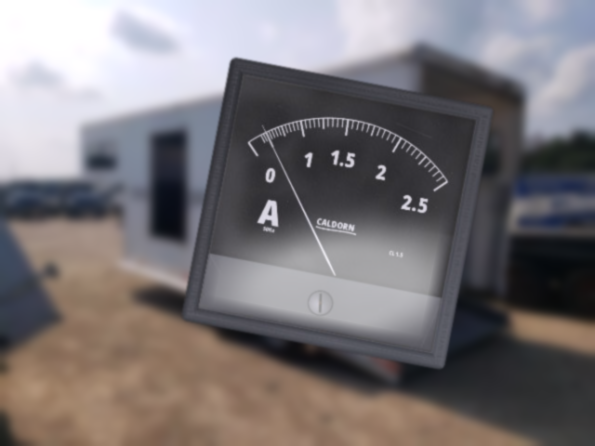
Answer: 0.5 A
